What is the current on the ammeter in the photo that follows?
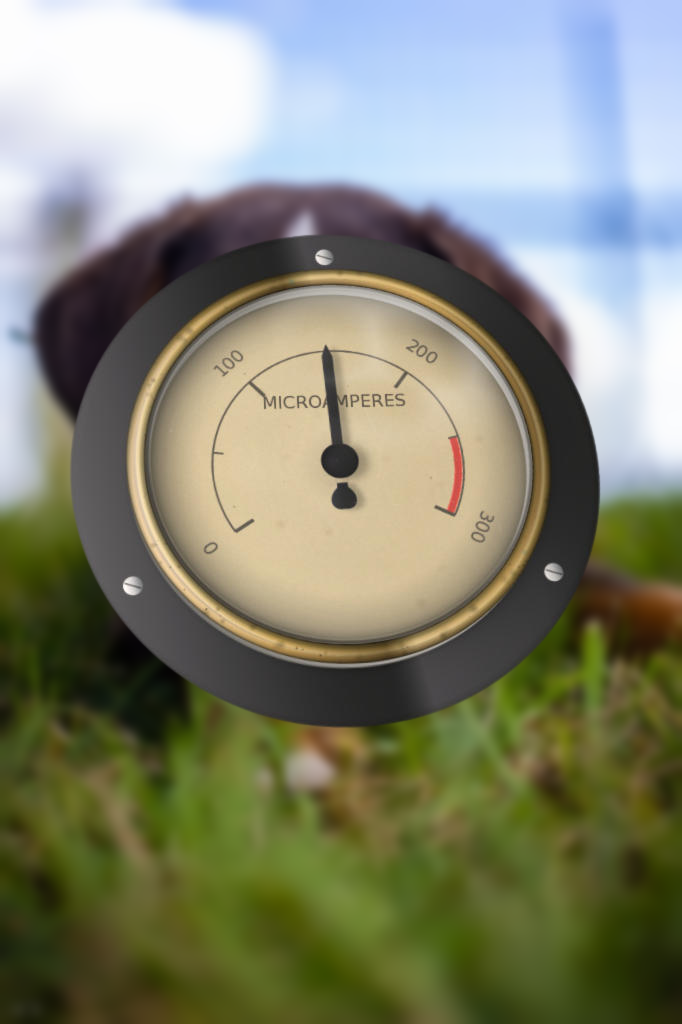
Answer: 150 µA
